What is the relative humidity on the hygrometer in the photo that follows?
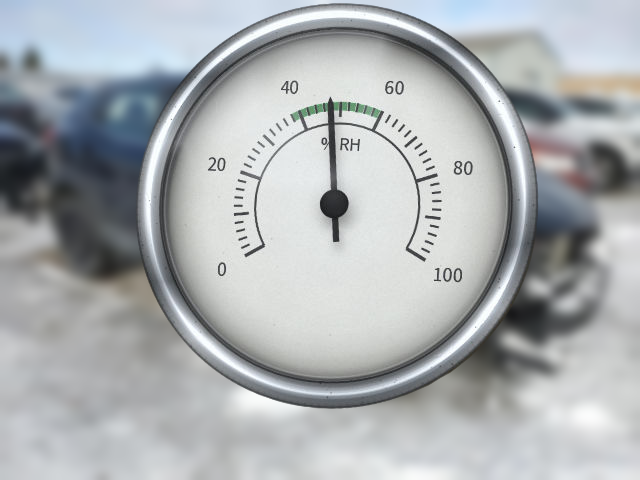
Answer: 48 %
